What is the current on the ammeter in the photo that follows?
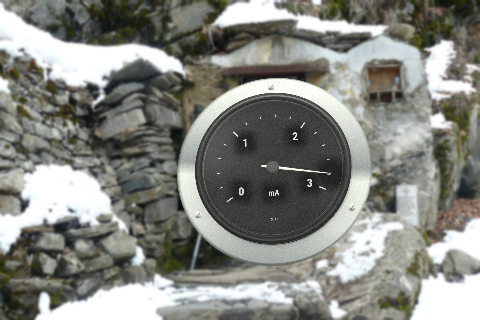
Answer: 2.8 mA
